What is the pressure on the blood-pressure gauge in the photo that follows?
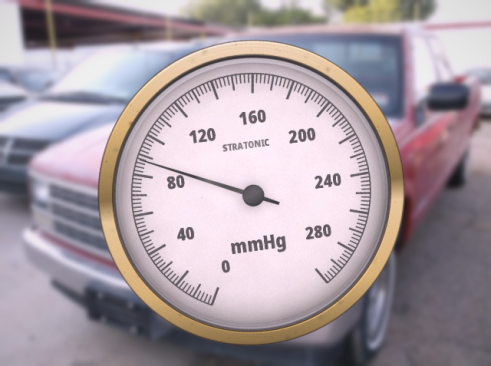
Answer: 88 mmHg
